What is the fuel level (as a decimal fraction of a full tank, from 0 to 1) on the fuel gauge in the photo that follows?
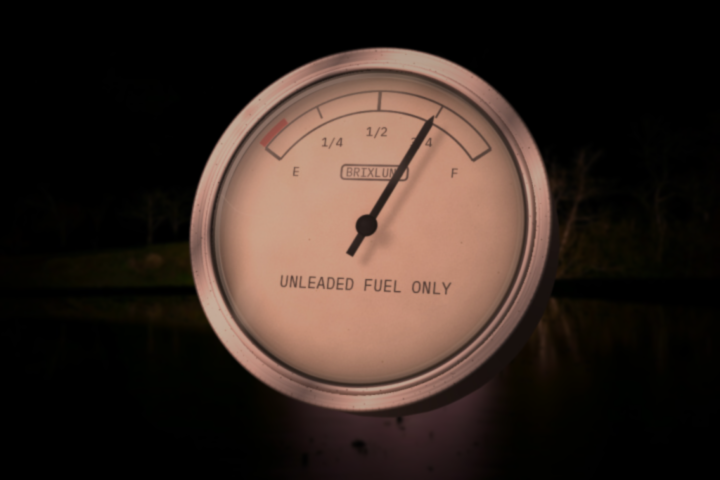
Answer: 0.75
